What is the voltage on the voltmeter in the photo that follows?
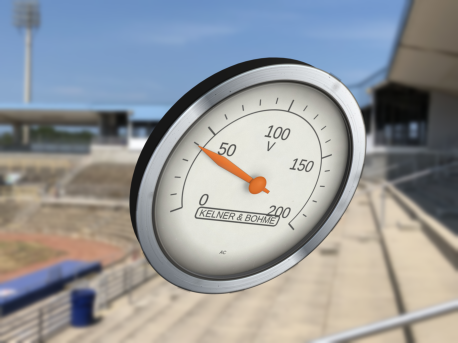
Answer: 40 V
